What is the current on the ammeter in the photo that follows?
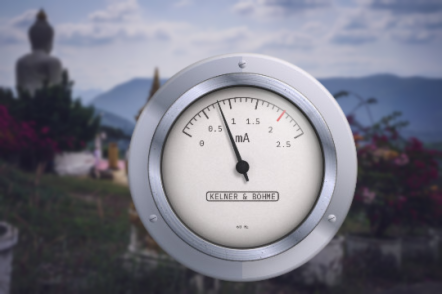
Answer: 0.8 mA
